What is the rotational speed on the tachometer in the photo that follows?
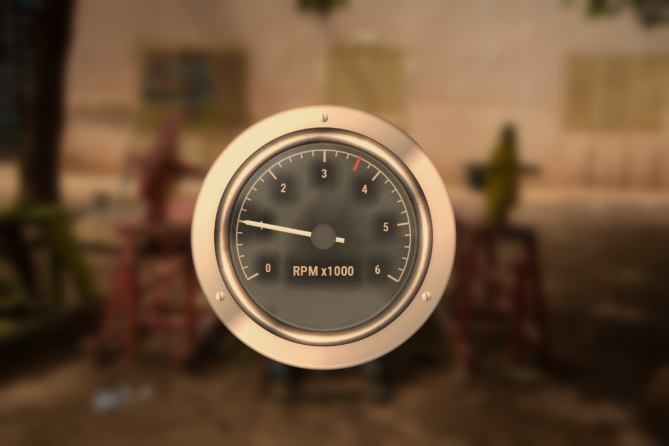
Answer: 1000 rpm
